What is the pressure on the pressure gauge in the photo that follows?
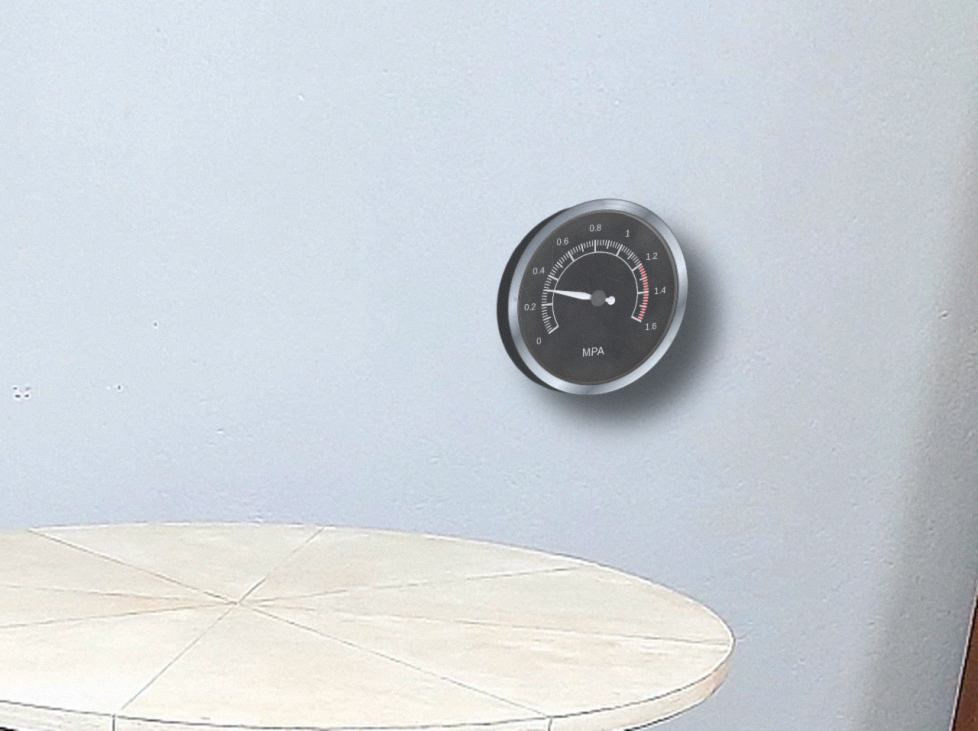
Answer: 0.3 MPa
